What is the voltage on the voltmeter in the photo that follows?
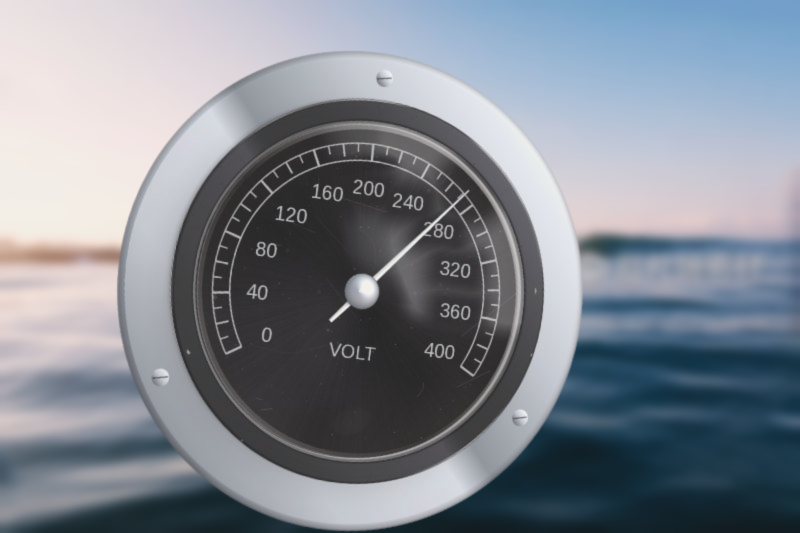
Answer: 270 V
